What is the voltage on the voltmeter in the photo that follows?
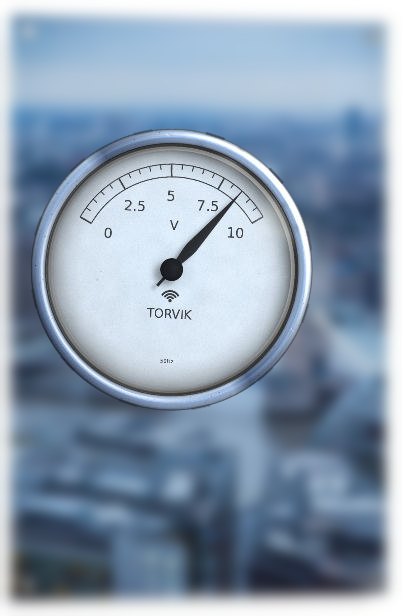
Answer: 8.5 V
